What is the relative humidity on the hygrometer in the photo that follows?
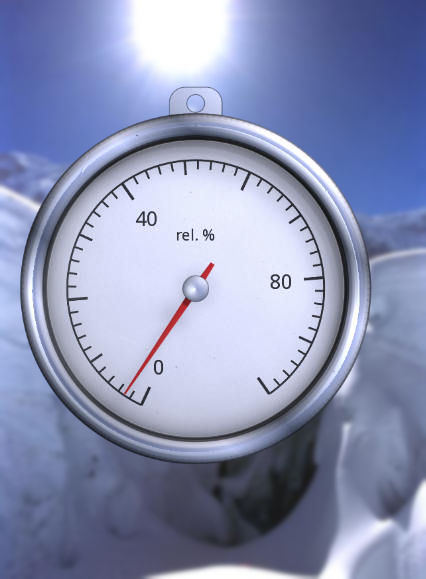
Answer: 3 %
